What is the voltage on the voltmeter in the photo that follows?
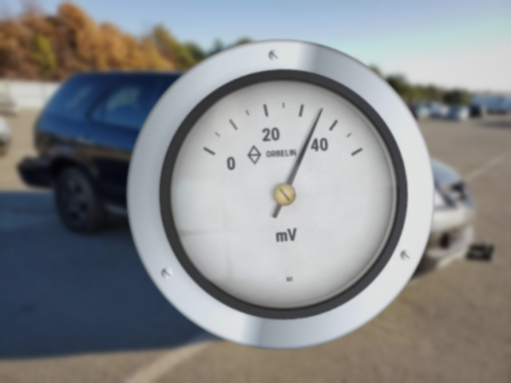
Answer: 35 mV
